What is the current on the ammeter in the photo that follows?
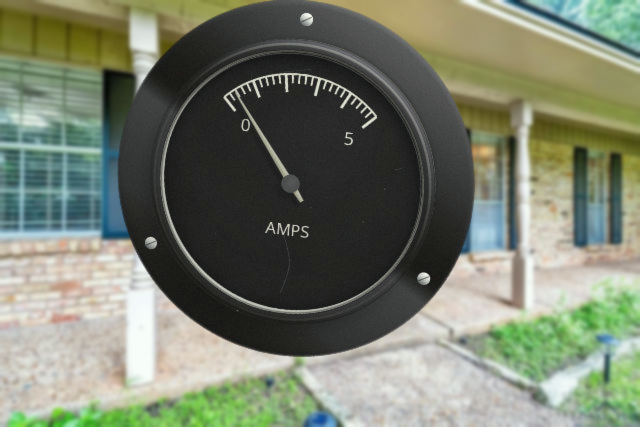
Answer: 0.4 A
